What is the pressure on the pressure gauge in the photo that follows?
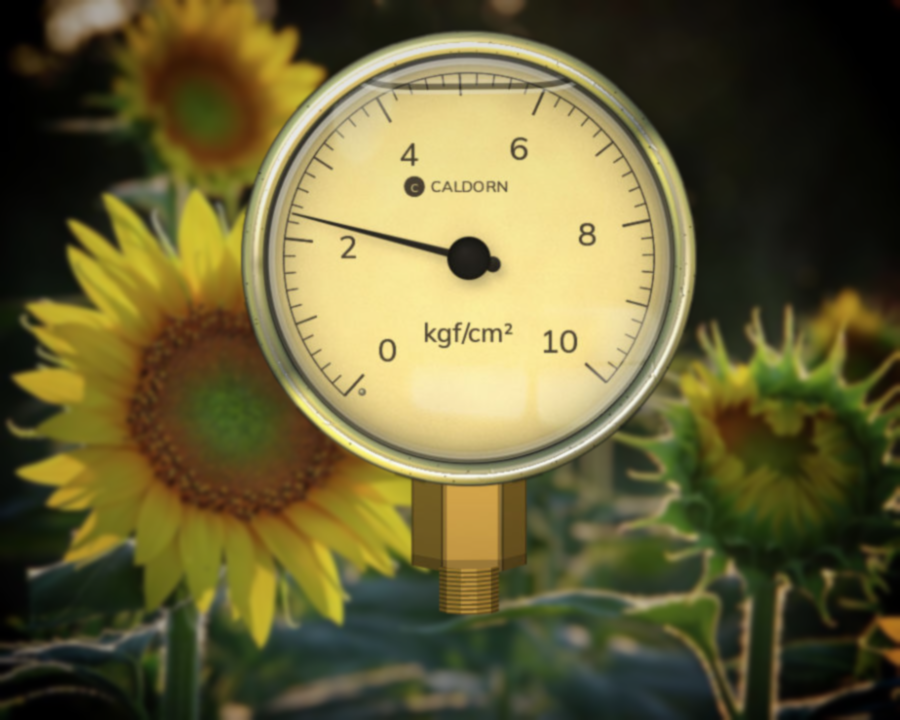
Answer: 2.3 kg/cm²
